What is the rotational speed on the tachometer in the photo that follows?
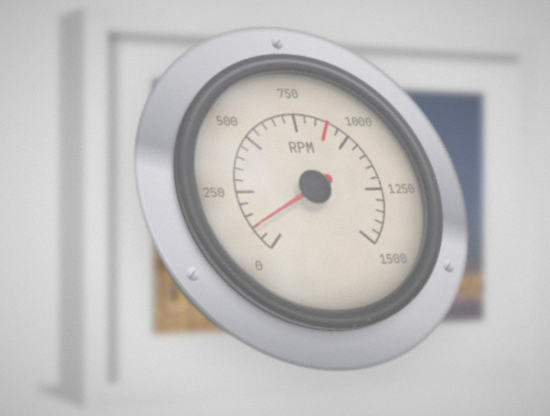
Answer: 100 rpm
